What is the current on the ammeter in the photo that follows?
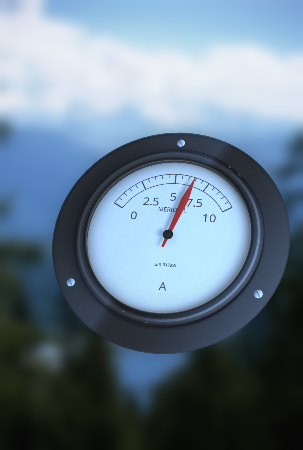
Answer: 6.5 A
